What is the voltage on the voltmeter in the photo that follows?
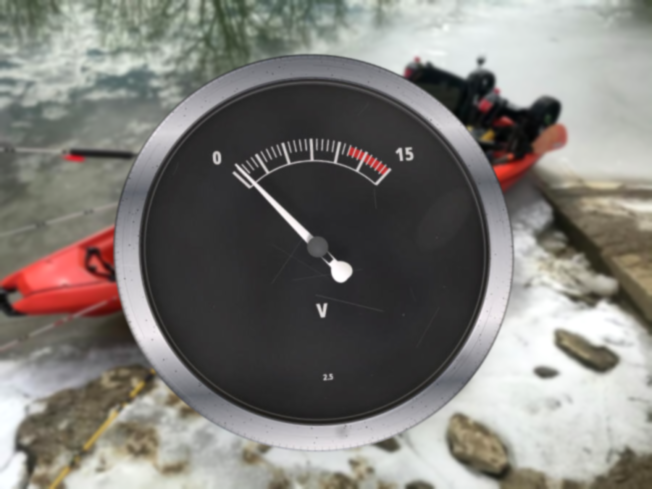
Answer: 0.5 V
